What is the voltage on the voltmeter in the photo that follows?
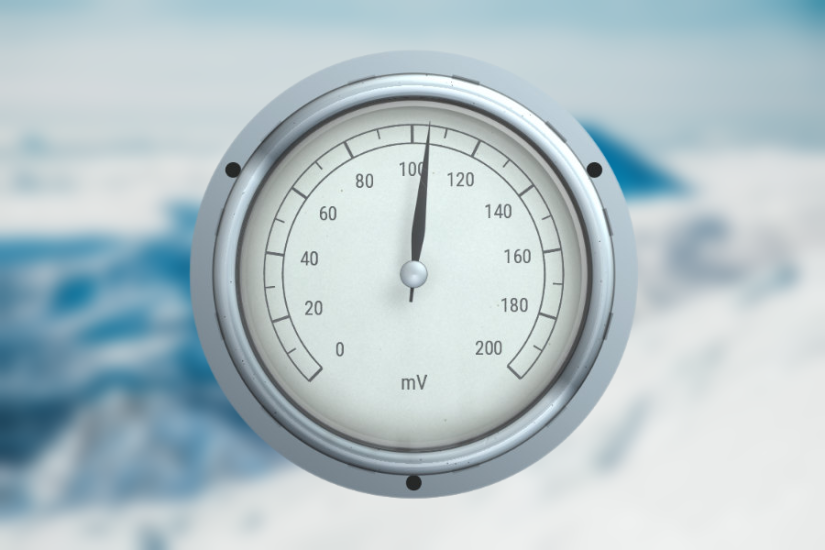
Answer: 105 mV
